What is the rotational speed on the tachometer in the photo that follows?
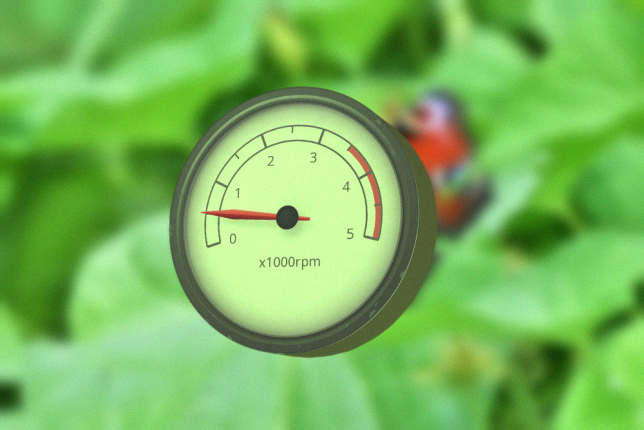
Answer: 500 rpm
